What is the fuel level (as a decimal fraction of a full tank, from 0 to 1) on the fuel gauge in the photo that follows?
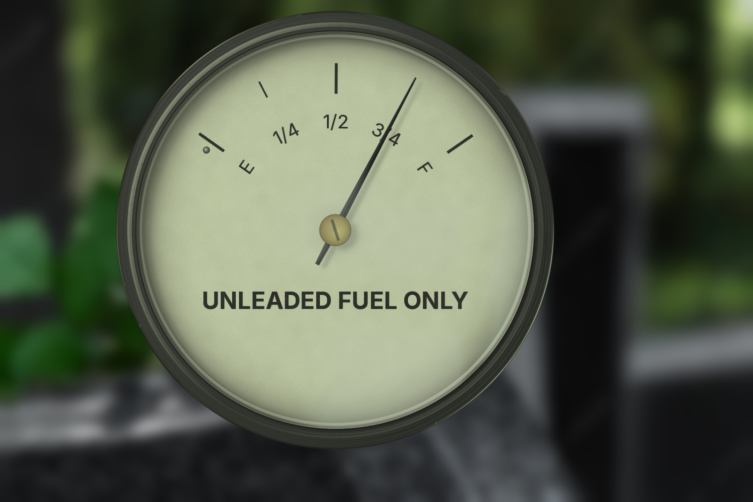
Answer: 0.75
